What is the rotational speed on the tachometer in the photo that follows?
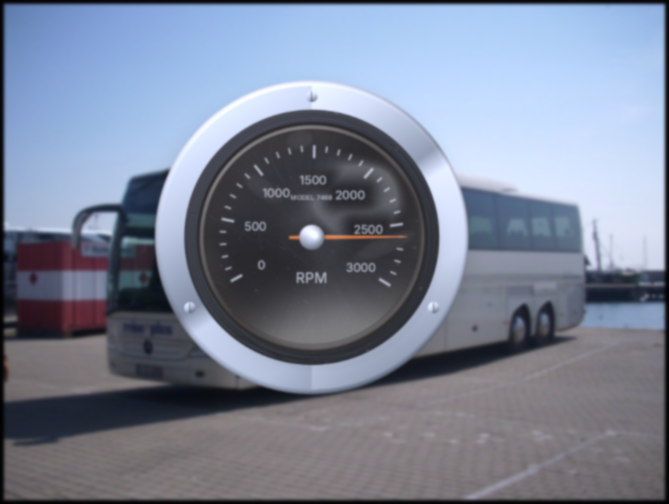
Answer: 2600 rpm
